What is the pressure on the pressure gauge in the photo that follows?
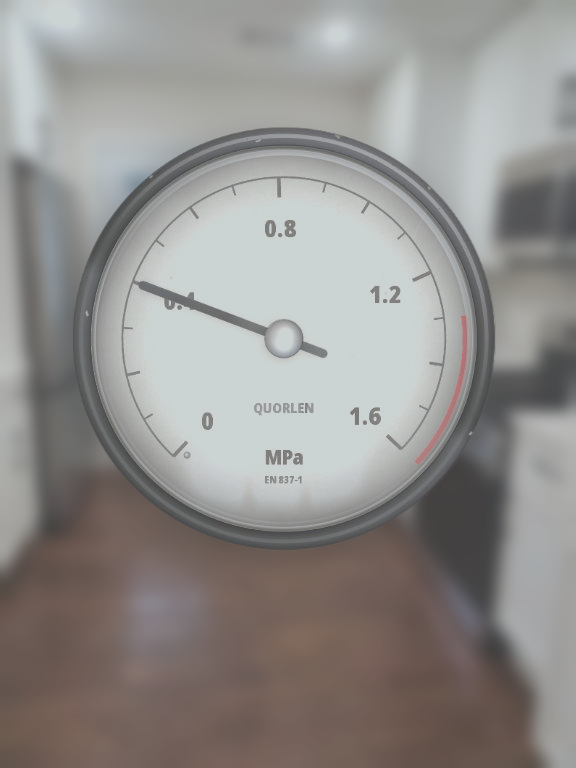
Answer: 0.4 MPa
